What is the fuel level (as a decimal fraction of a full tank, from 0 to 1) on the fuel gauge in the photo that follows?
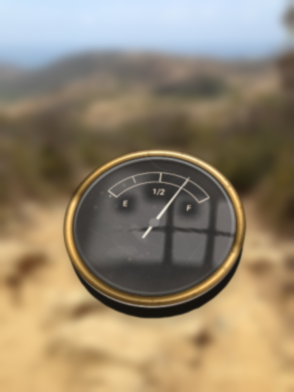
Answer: 0.75
